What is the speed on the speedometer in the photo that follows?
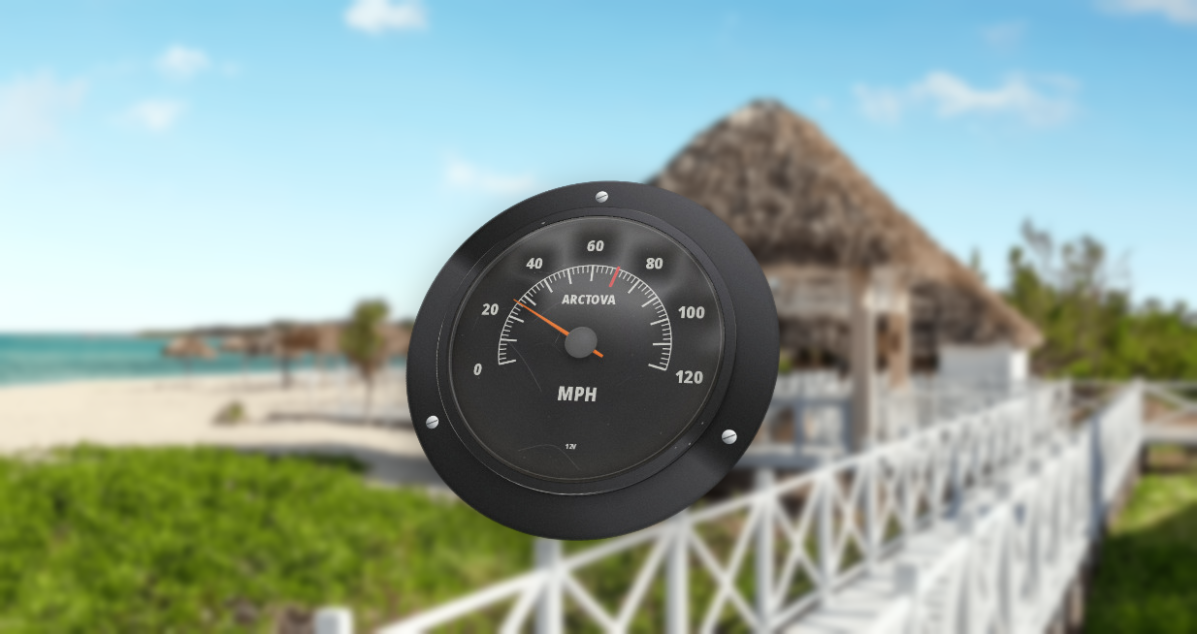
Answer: 26 mph
